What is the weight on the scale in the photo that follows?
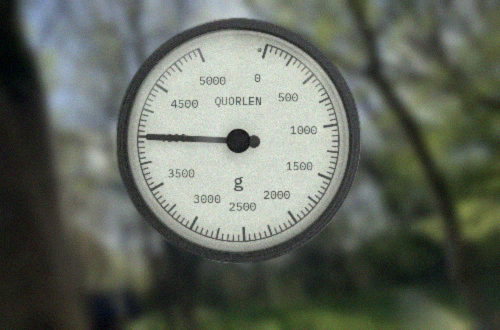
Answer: 4000 g
